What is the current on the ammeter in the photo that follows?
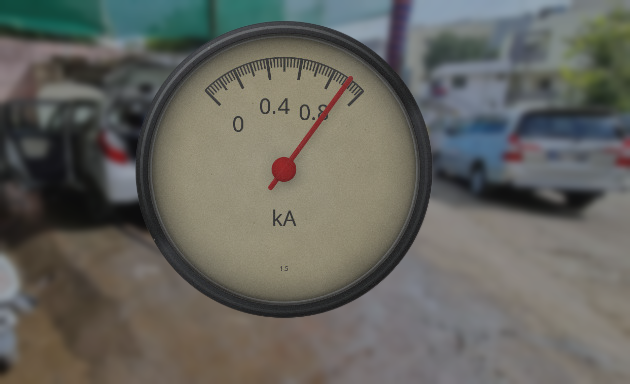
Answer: 0.9 kA
